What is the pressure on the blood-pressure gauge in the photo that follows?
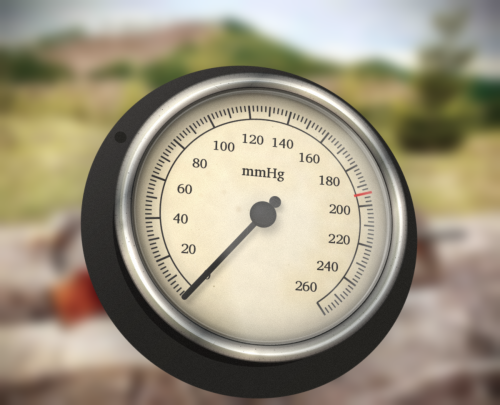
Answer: 0 mmHg
